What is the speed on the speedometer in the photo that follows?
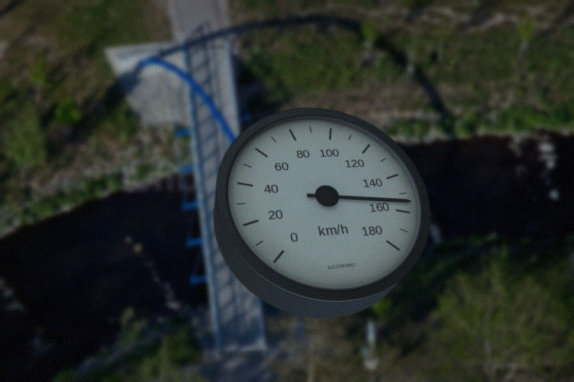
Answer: 155 km/h
